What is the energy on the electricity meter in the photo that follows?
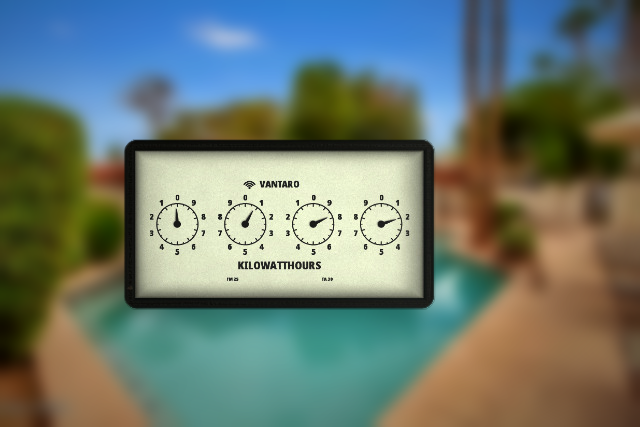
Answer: 82 kWh
